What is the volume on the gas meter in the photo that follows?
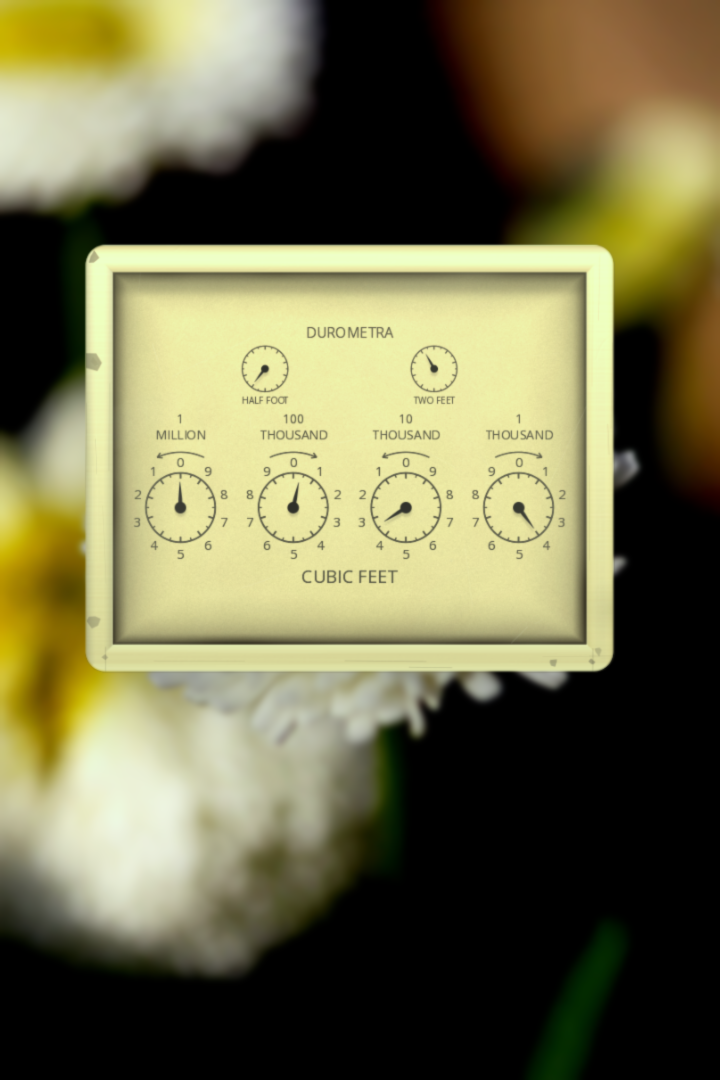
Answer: 3400 ft³
